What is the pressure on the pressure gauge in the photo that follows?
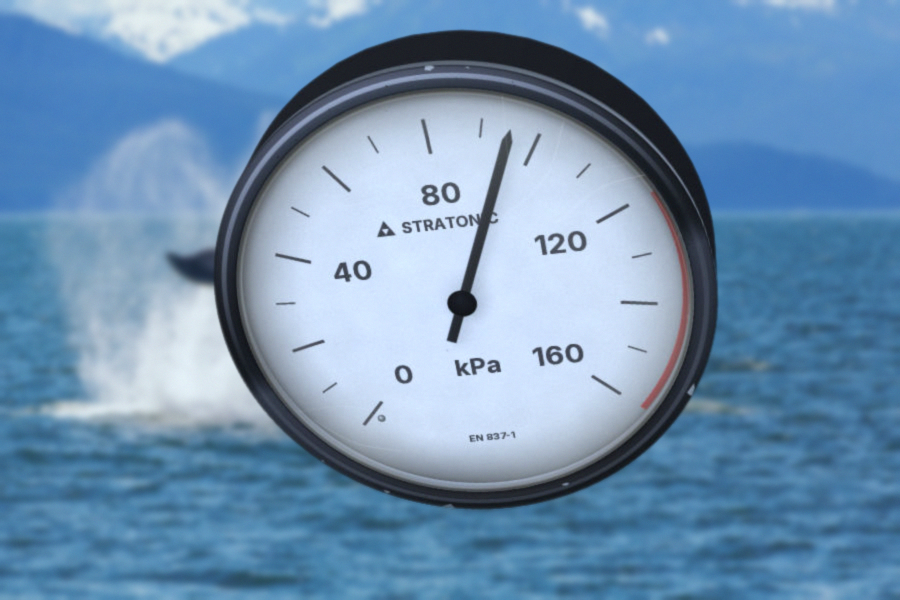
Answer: 95 kPa
